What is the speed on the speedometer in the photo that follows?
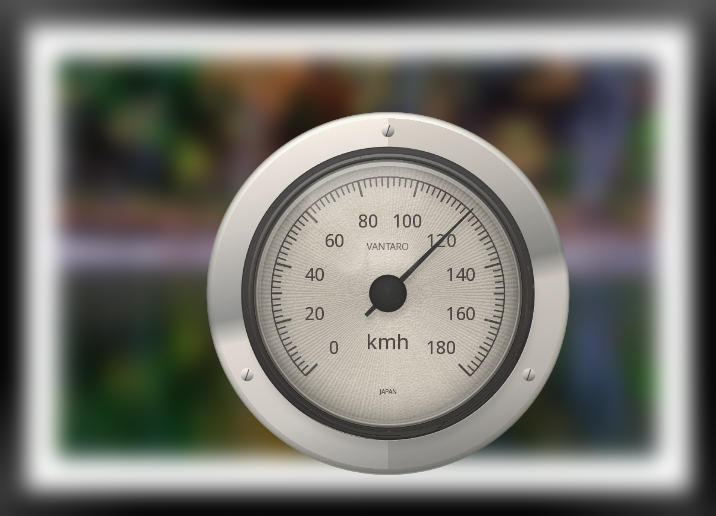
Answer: 120 km/h
